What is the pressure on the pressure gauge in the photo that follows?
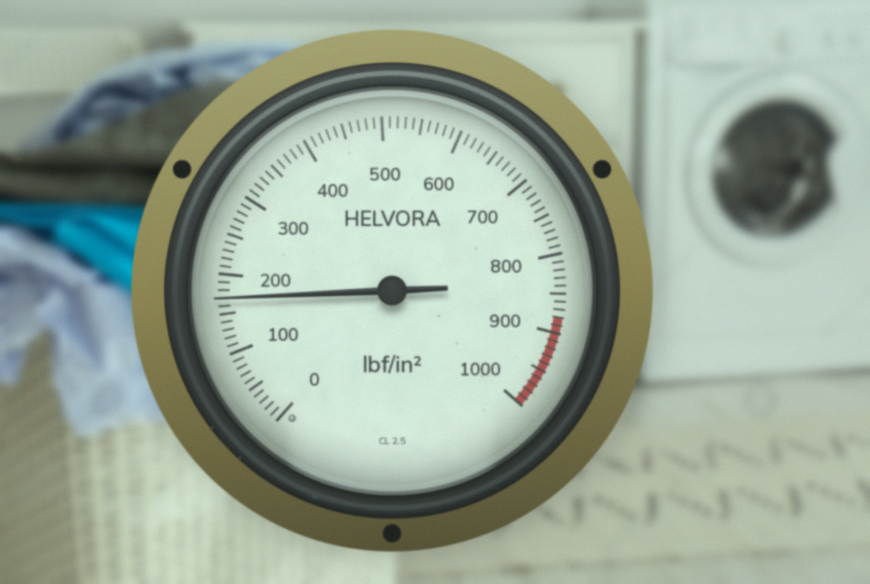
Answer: 170 psi
